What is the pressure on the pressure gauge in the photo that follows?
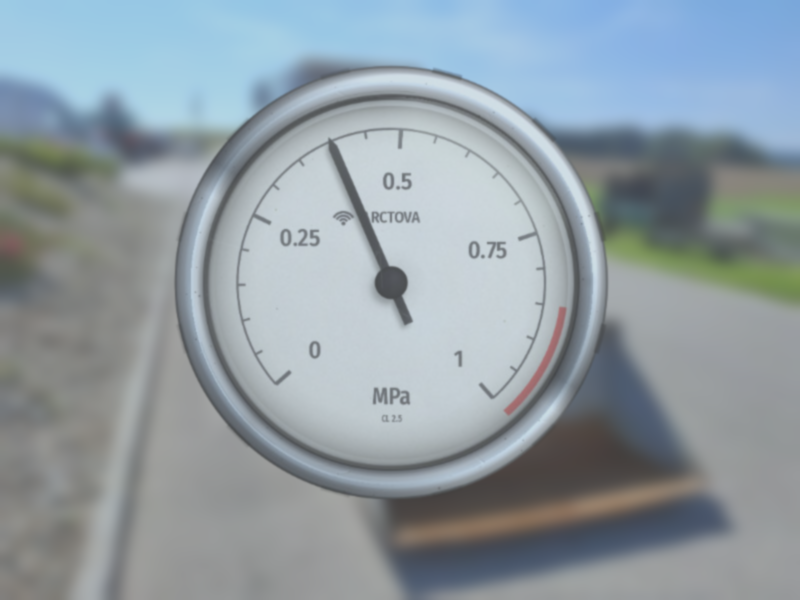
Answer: 0.4 MPa
